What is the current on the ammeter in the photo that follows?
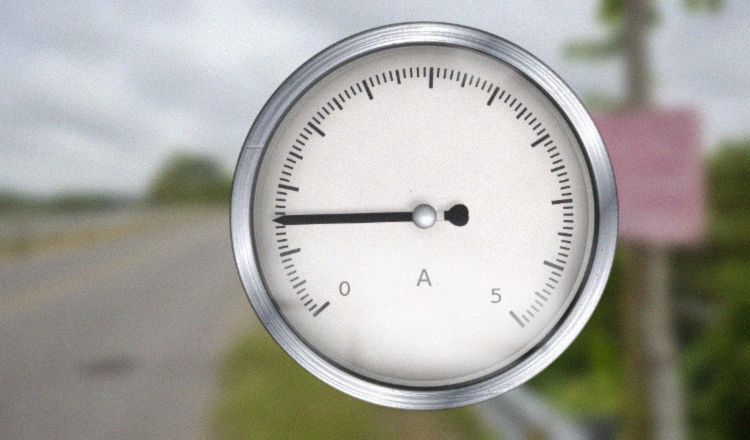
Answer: 0.75 A
